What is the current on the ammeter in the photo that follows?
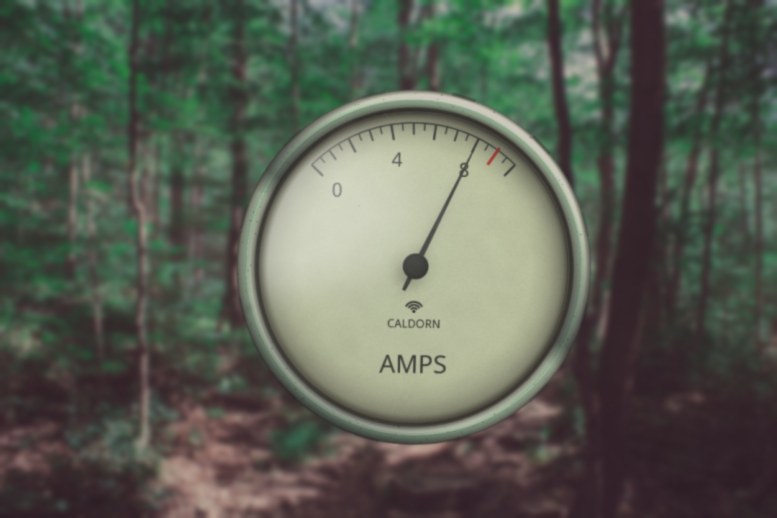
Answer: 8 A
